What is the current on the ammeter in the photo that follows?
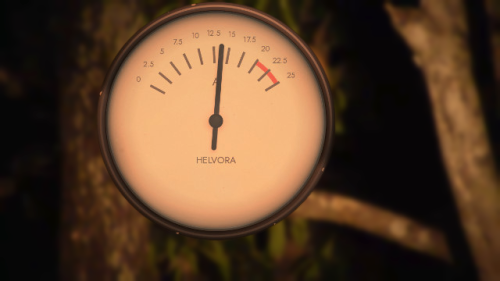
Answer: 13.75 A
